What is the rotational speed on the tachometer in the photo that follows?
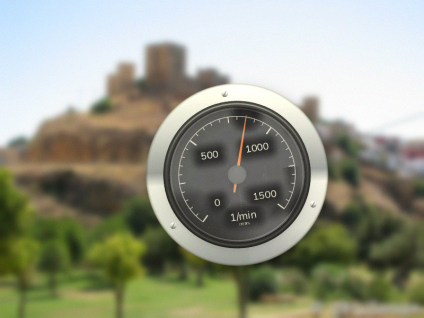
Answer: 850 rpm
